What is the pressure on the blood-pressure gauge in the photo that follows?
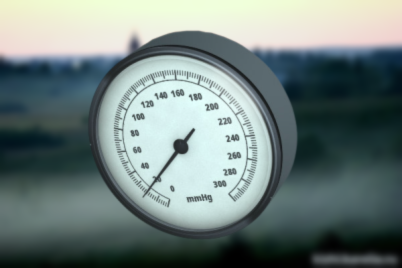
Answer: 20 mmHg
